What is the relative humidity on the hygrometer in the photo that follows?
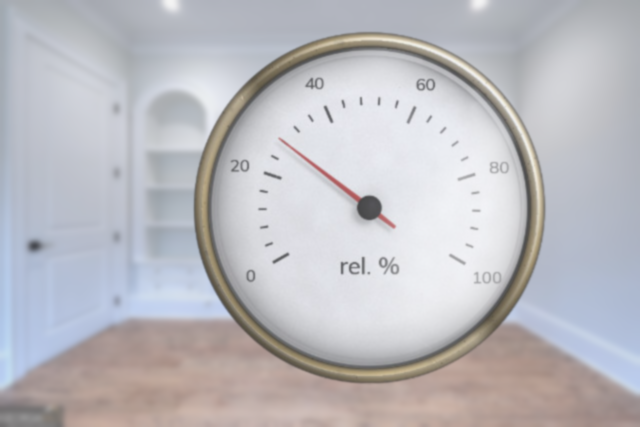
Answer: 28 %
